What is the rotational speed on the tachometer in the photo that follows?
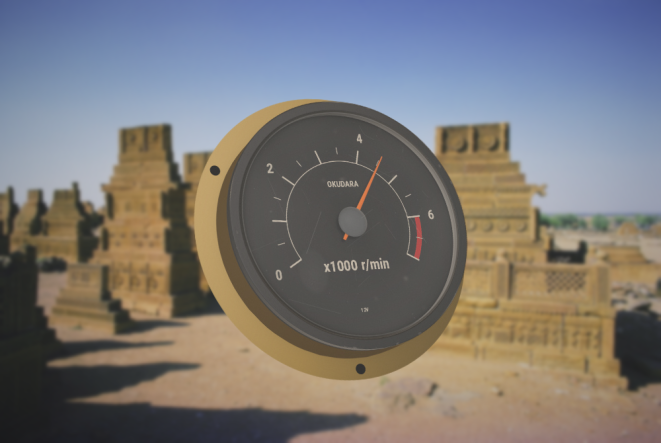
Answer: 4500 rpm
